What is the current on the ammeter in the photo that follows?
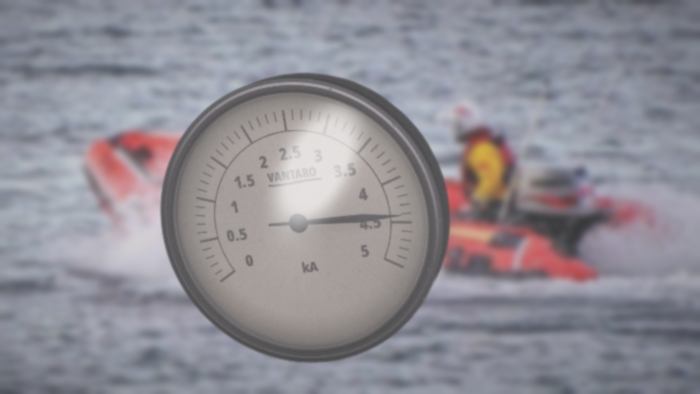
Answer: 4.4 kA
